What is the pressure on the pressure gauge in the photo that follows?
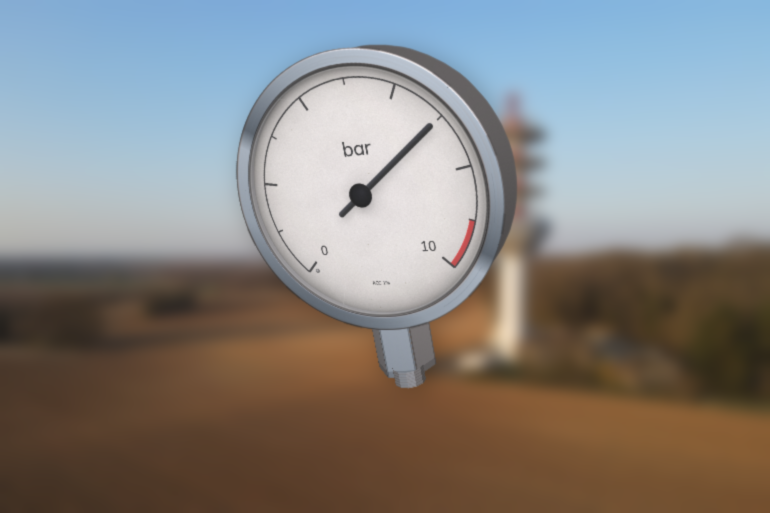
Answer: 7 bar
